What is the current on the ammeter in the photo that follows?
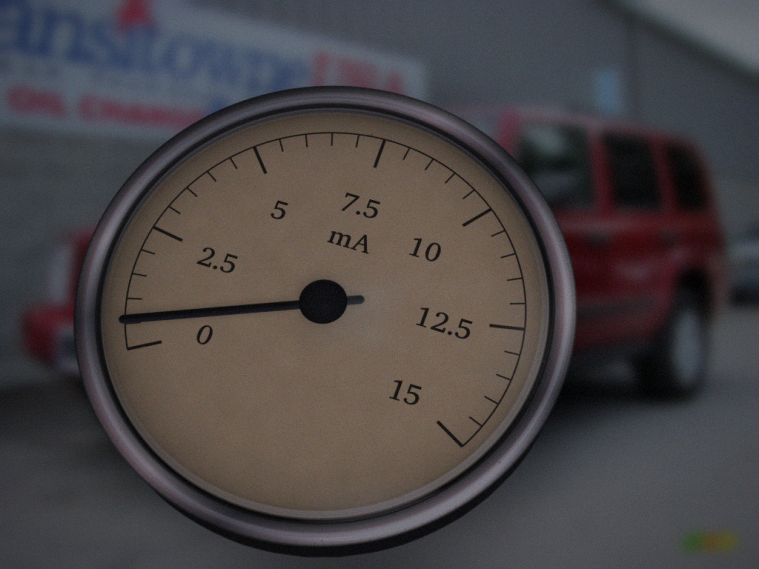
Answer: 0.5 mA
